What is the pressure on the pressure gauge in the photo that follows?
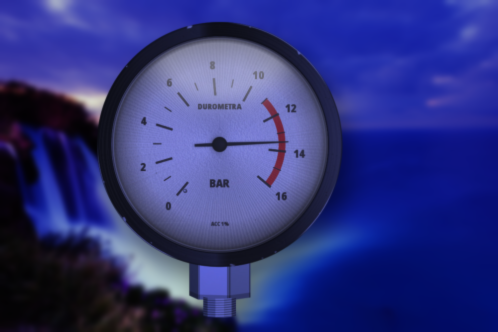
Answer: 13.5 bar
